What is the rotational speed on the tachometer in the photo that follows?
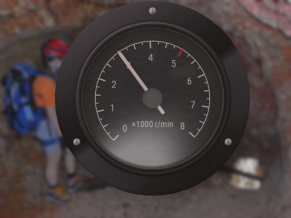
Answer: 3000 rpm
